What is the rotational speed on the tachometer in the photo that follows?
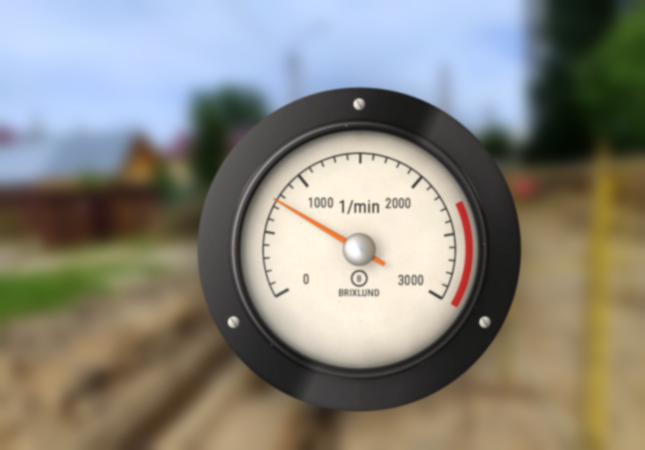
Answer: 750 rpm
